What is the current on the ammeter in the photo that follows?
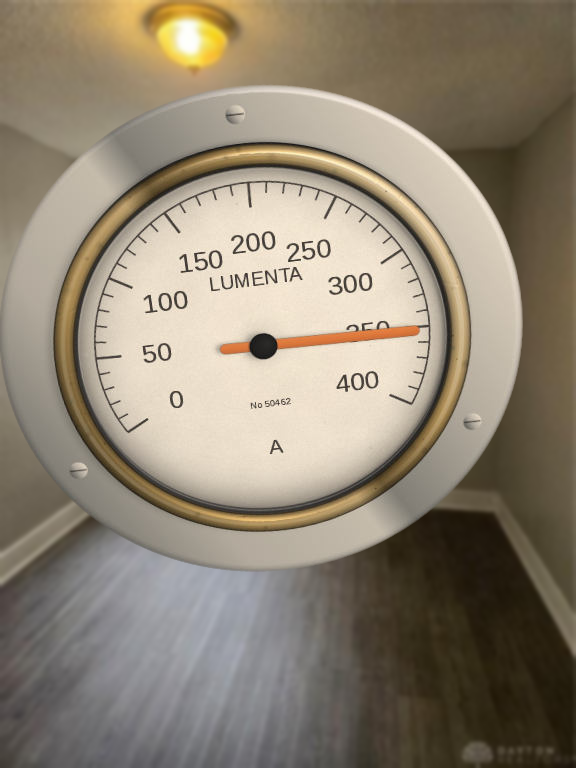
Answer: 350 A
